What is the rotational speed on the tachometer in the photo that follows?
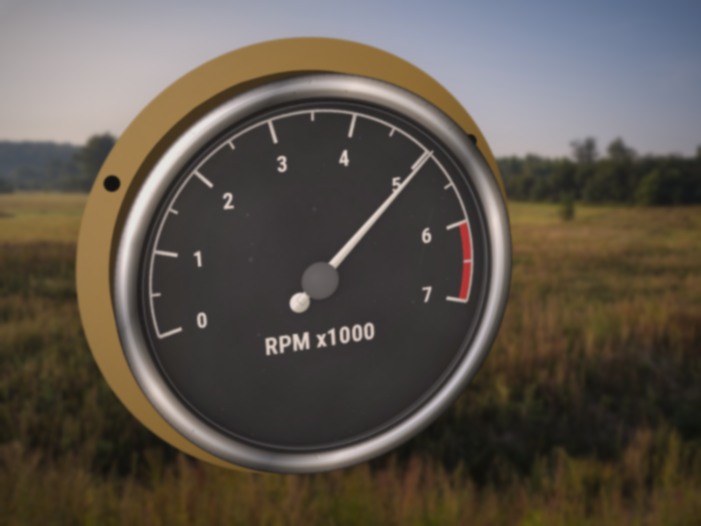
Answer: 5000 rpm
